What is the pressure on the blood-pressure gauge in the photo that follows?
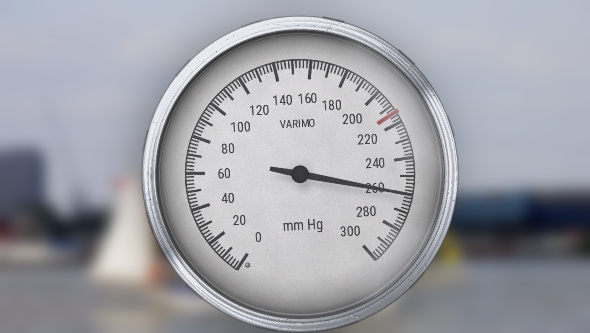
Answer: 260 mmHg
